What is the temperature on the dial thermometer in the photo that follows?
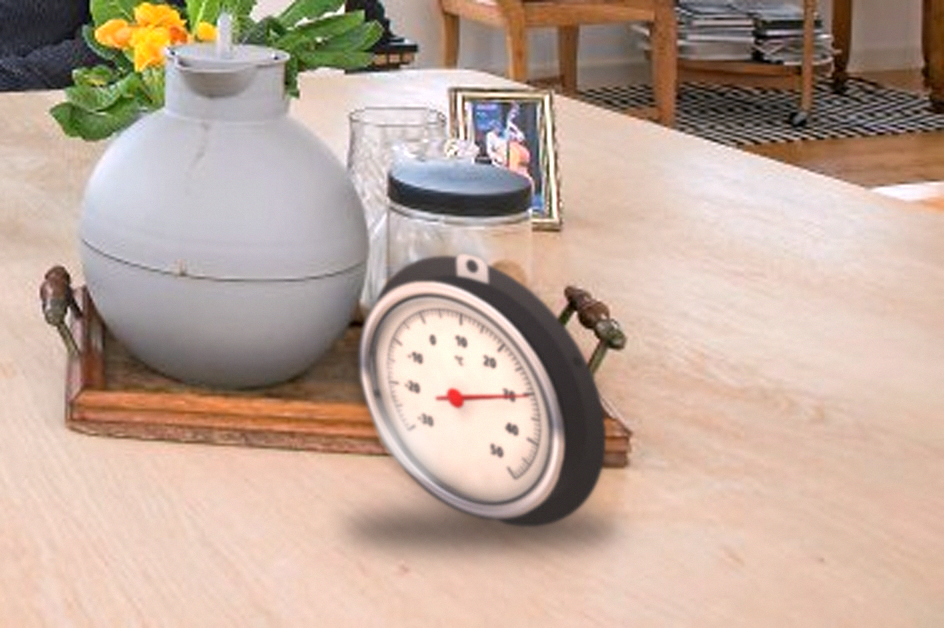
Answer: 30 °C
